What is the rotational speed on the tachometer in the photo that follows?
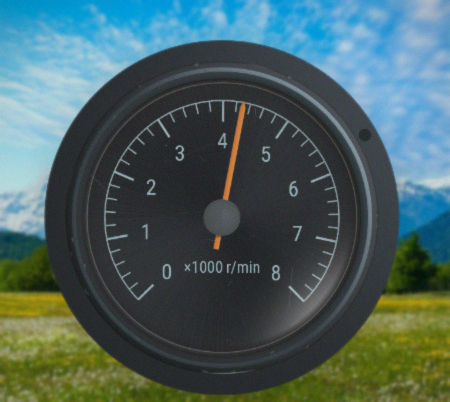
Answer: 4300 rpm
